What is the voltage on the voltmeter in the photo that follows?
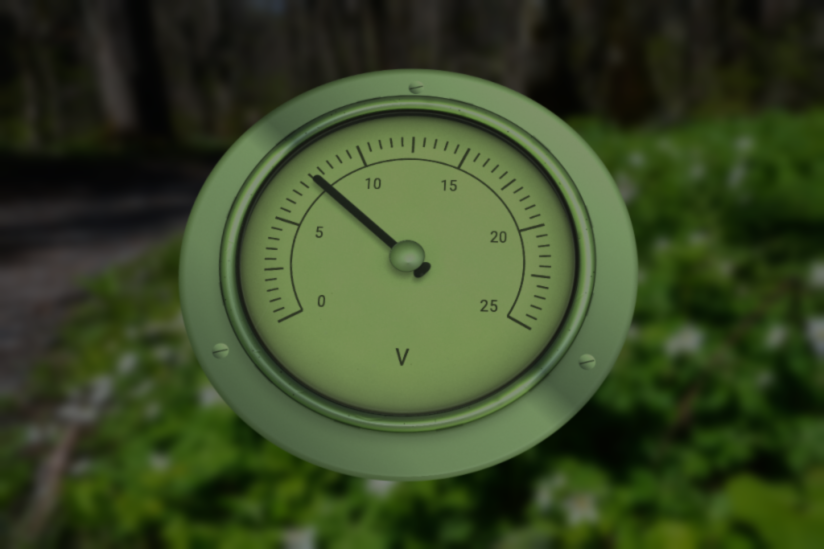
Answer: 7.5 V
